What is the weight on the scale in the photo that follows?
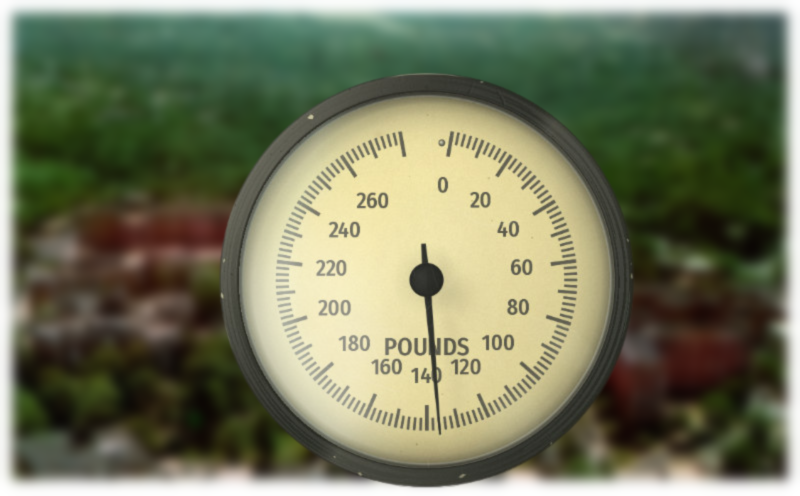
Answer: 136 lb
